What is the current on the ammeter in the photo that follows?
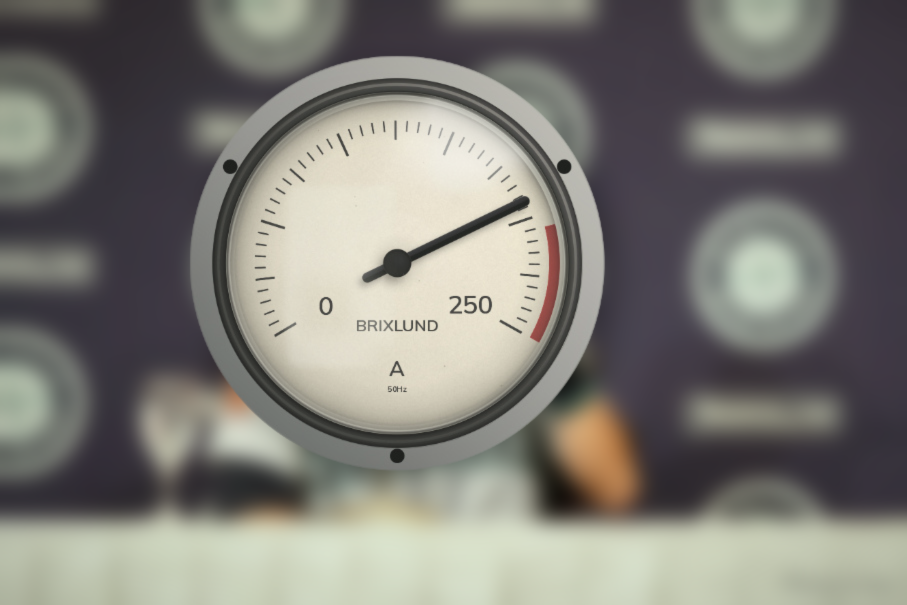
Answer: 192.5 A
